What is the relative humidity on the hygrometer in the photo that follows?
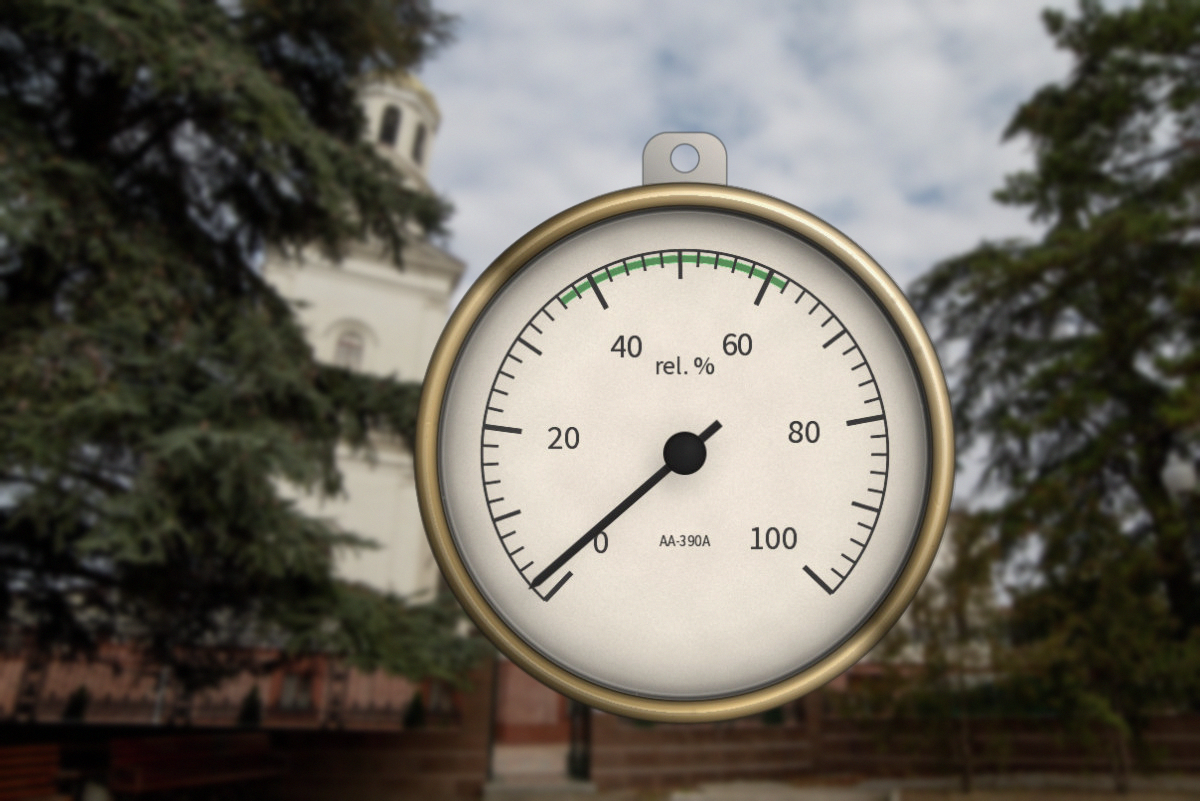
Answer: 2 %
